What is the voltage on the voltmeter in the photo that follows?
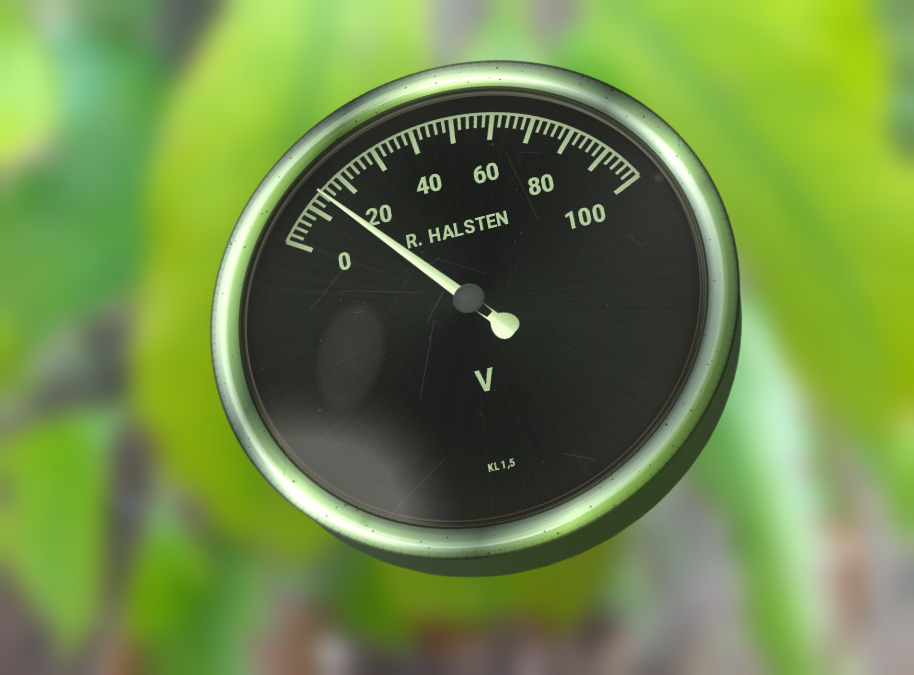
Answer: 14 V
